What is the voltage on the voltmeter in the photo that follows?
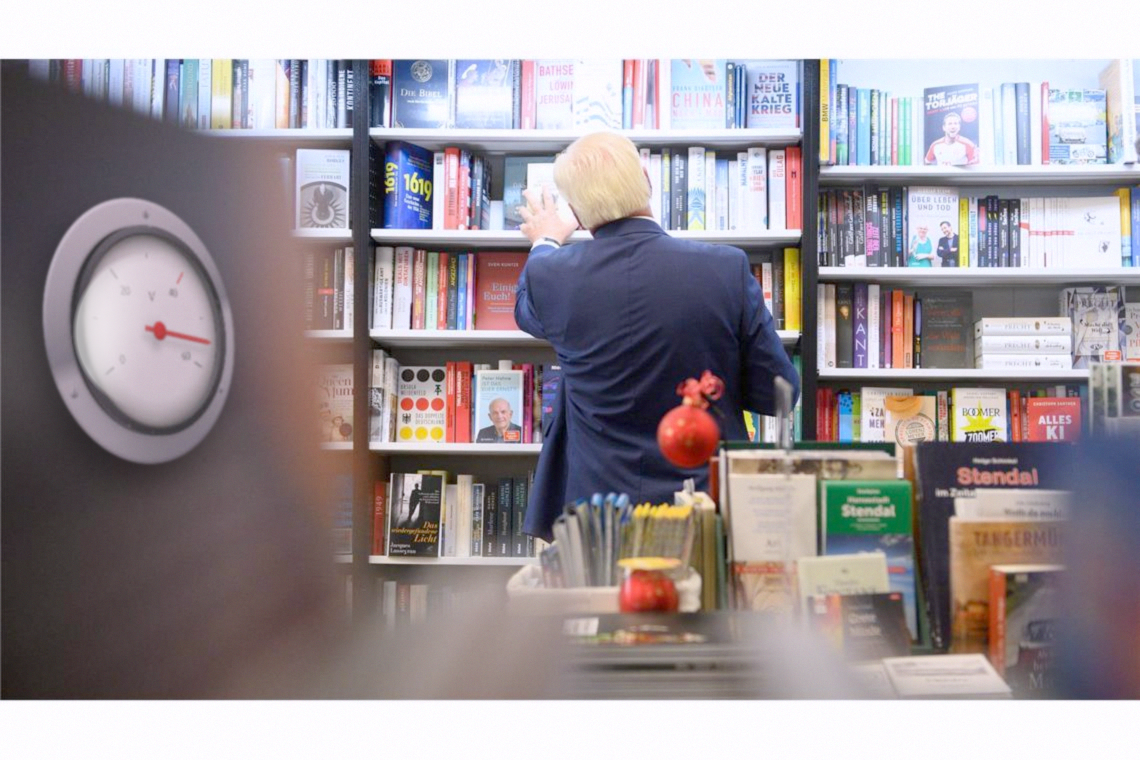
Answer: 55 V
